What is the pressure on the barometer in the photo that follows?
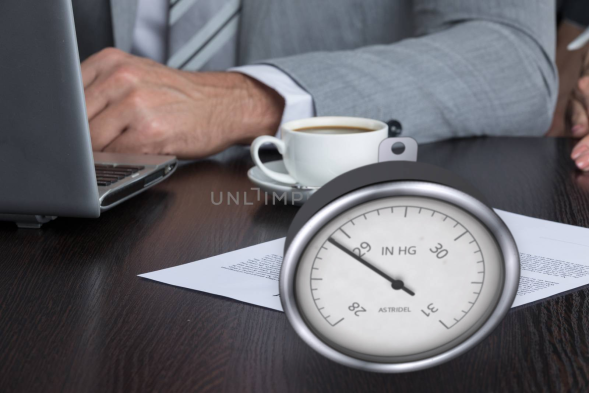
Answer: 28.9 inHg
